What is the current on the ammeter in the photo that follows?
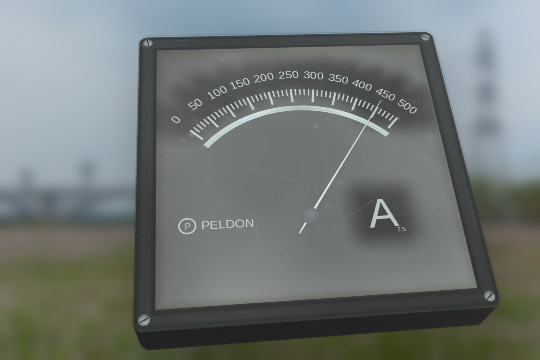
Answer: 450 A
